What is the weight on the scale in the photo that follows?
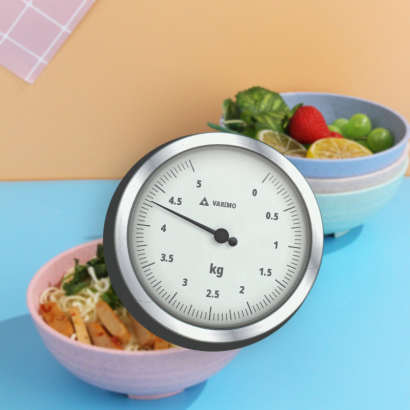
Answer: 4.3 kg
